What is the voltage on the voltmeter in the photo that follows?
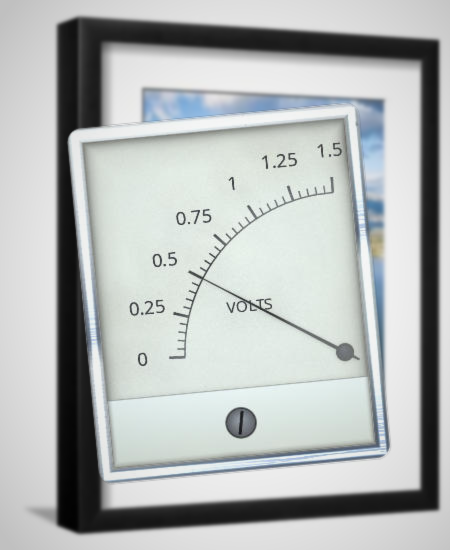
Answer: 0.5 V
